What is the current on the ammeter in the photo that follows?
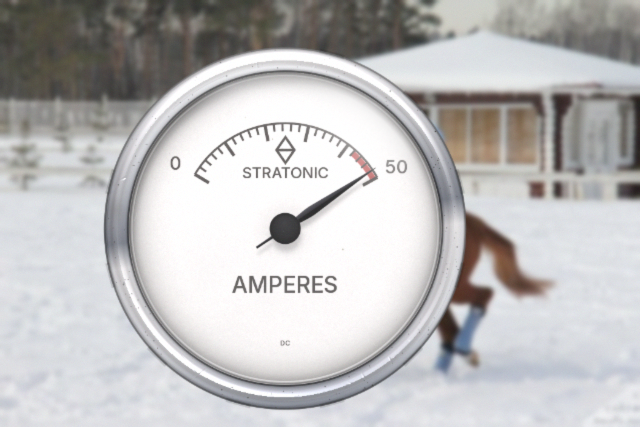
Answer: 48 A
